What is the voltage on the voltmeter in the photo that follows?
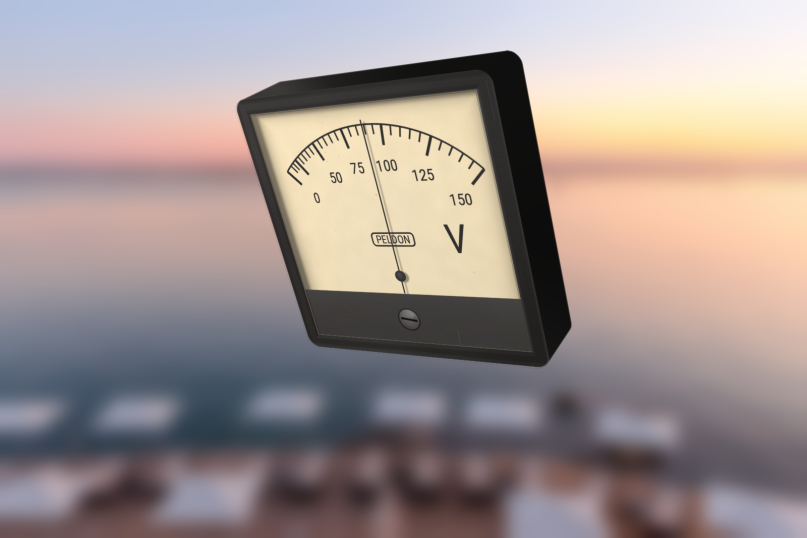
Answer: 90 V
